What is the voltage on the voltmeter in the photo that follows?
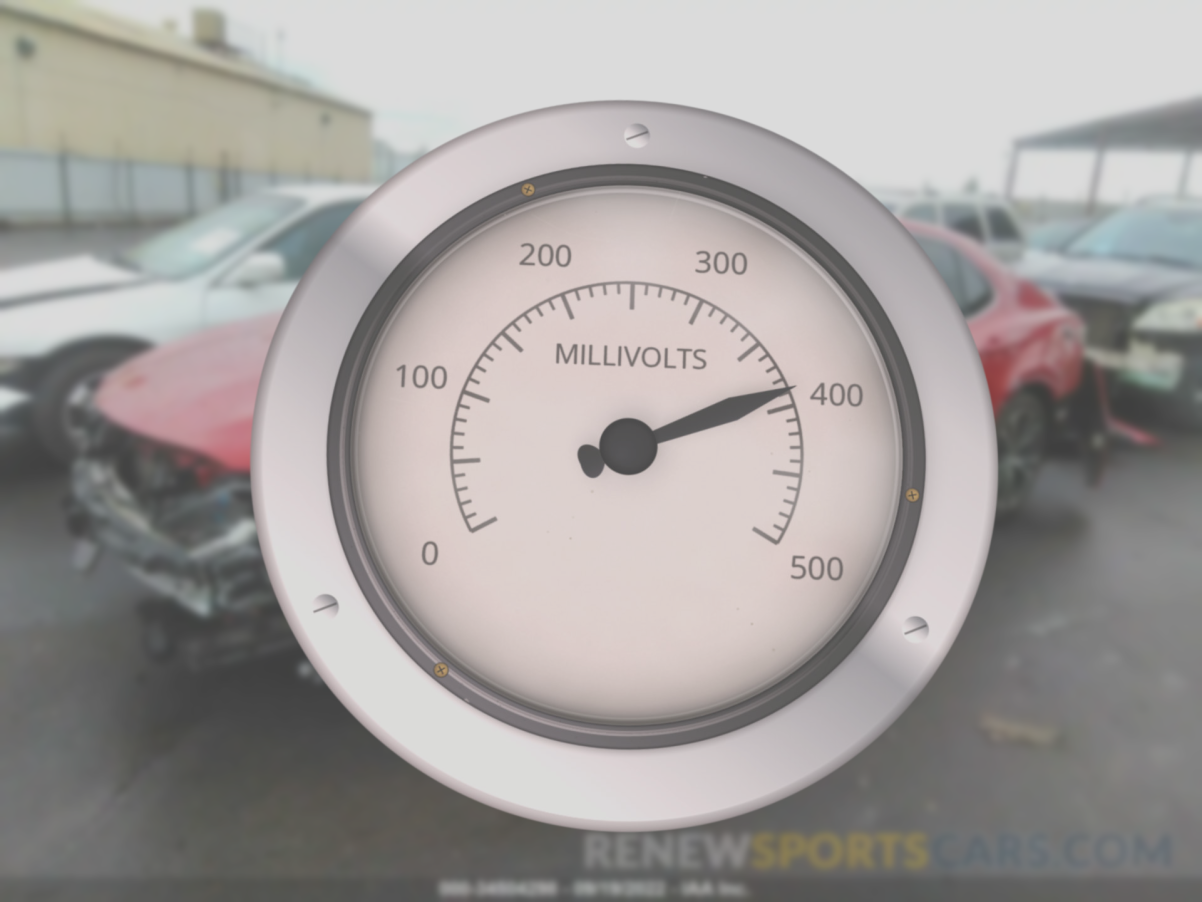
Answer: 390 mV
